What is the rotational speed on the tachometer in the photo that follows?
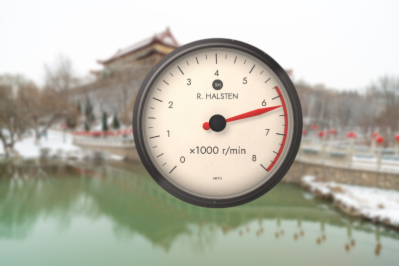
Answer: 6250 rpm
